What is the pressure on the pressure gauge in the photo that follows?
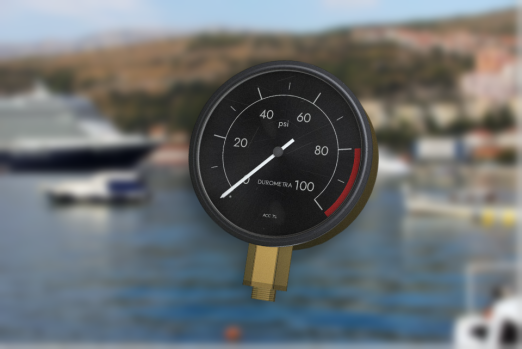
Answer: 0 psi
